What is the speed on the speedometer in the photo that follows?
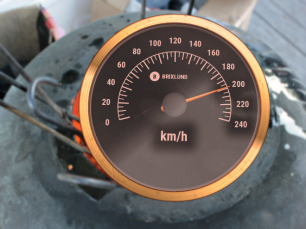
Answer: 200 km/h
